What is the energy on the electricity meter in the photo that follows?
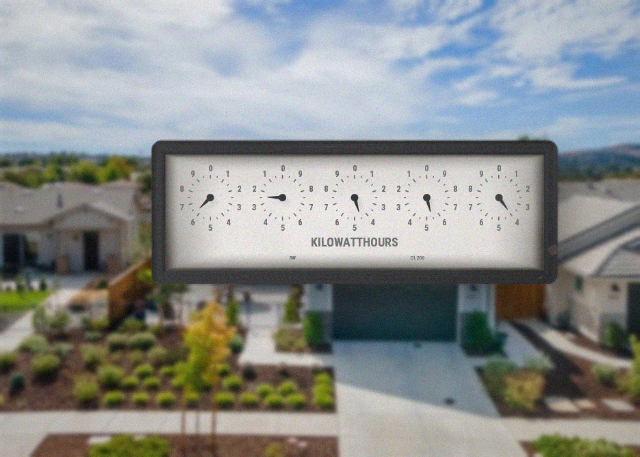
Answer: 62454 kWh
